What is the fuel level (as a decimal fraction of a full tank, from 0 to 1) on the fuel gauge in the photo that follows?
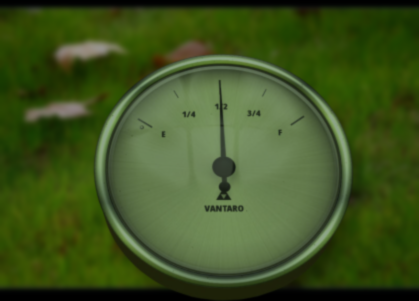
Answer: 0.5
